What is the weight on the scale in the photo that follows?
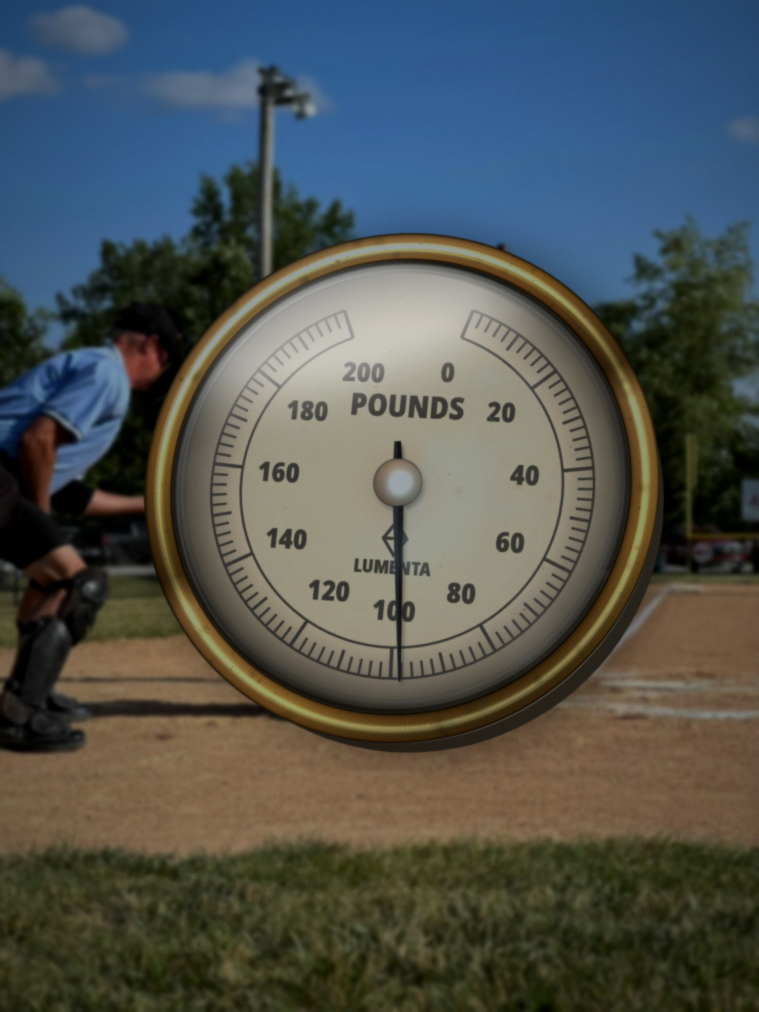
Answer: 98 lb
